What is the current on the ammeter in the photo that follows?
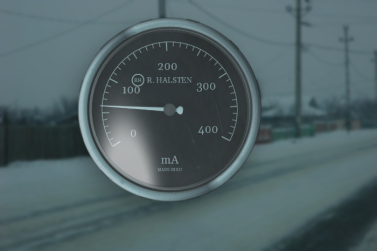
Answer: 60 mA
